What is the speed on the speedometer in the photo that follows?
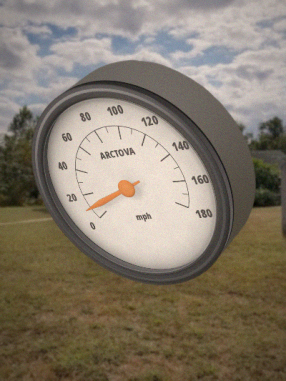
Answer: 10 mph
